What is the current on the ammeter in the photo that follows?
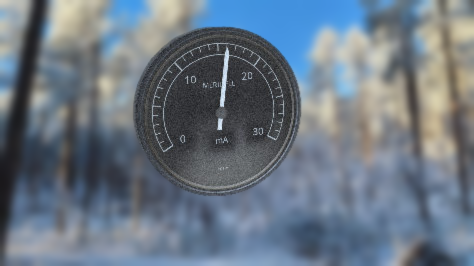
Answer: 16 mA
